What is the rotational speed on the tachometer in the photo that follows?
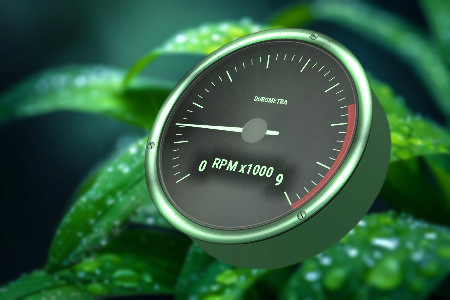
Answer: 1400 rpm
